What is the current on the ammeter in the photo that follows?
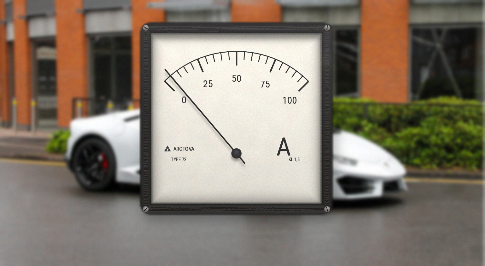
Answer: 5 A
